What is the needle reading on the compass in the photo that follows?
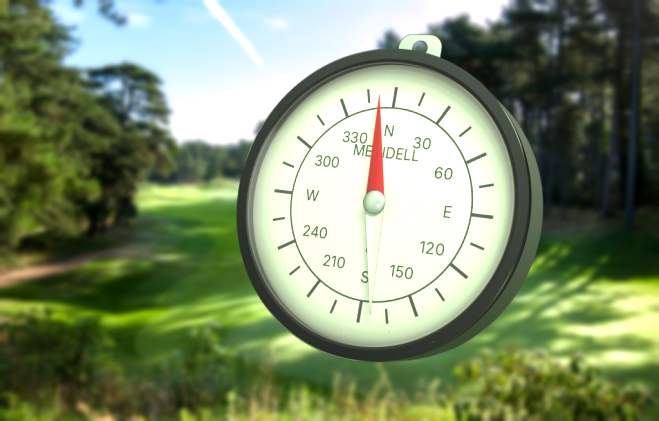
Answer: 352.5 °
